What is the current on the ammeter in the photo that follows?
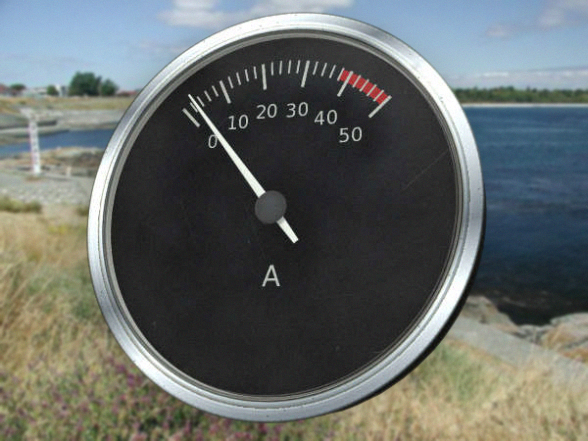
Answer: 3 A
